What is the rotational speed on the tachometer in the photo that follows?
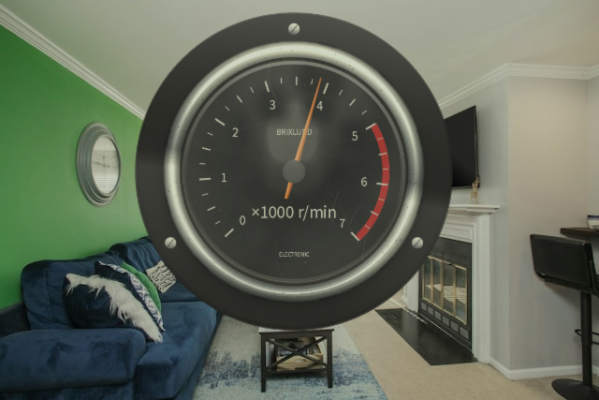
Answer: 3875 rpm
